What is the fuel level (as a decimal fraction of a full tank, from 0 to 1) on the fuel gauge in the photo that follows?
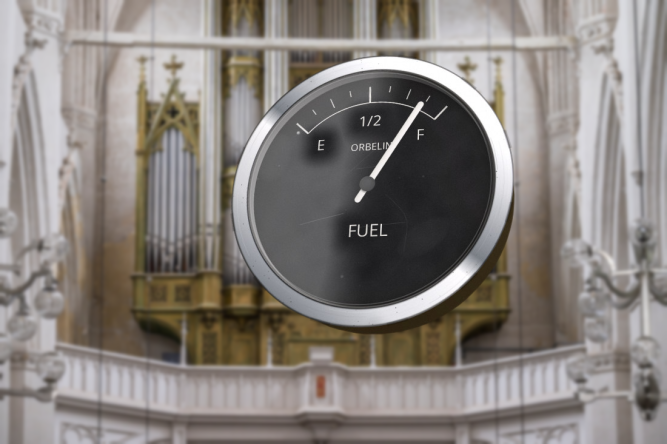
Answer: 0.875
